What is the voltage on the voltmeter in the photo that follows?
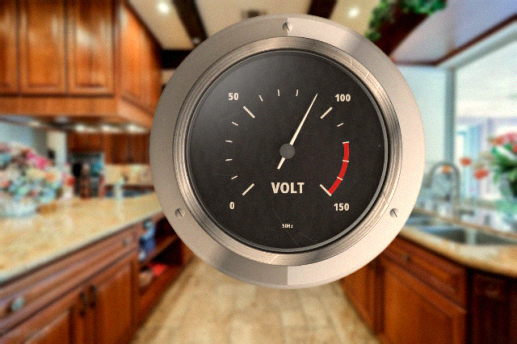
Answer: 90 V
